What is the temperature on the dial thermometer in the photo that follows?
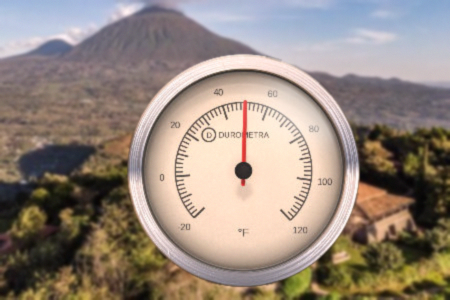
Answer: 50 °F
